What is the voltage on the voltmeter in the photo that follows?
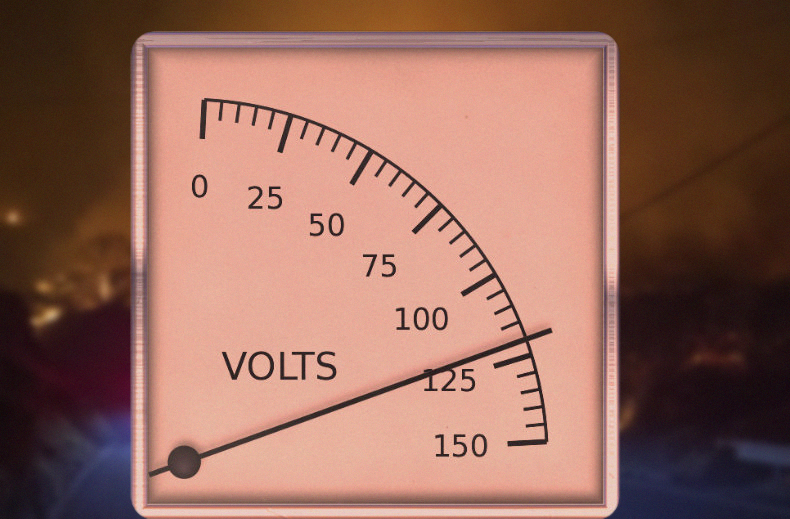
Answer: 120 V
